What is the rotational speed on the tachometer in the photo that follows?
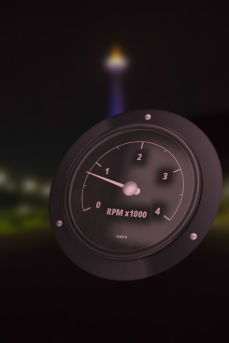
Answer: 750 rpm
